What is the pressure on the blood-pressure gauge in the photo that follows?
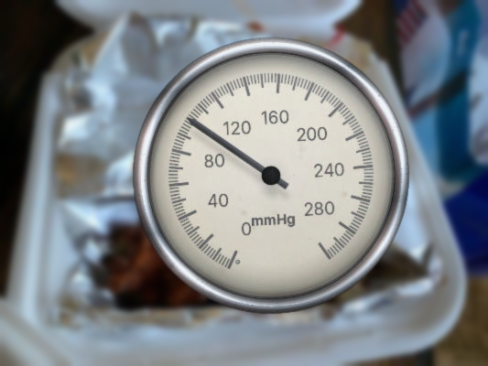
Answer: 100 mmHg
